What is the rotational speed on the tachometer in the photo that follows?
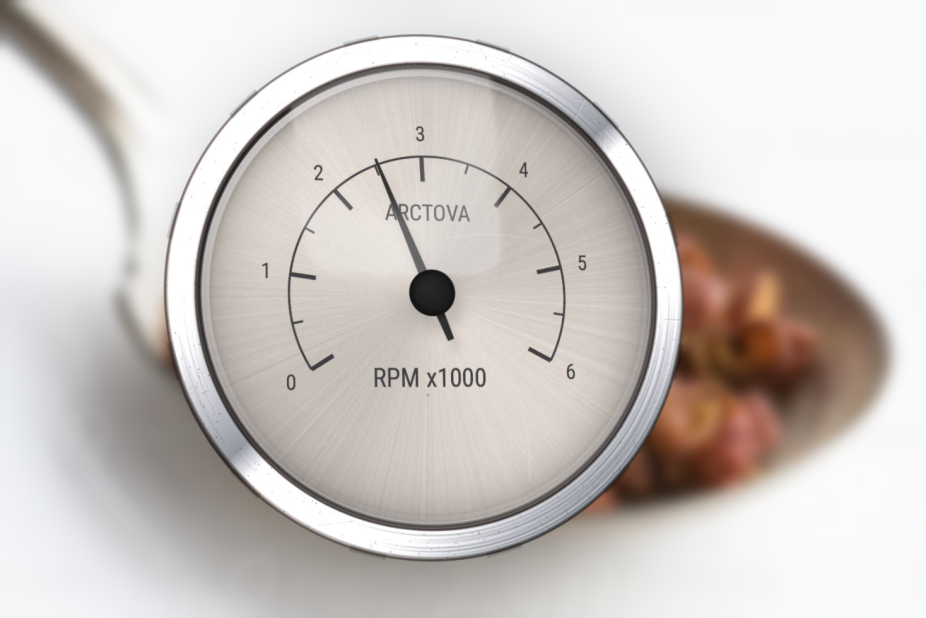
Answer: 2500 rpm
